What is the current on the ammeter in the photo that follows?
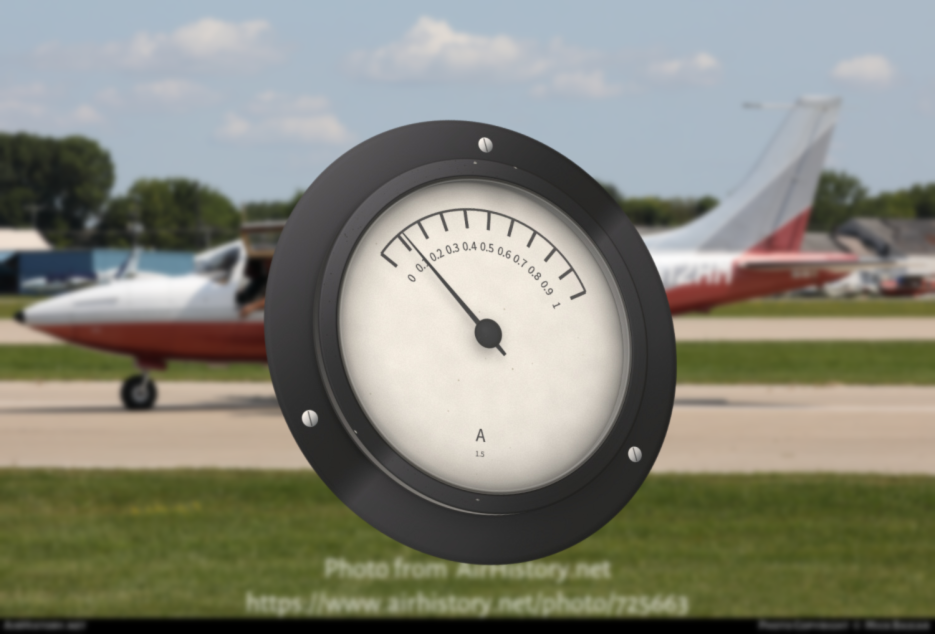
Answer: 0.1 A
